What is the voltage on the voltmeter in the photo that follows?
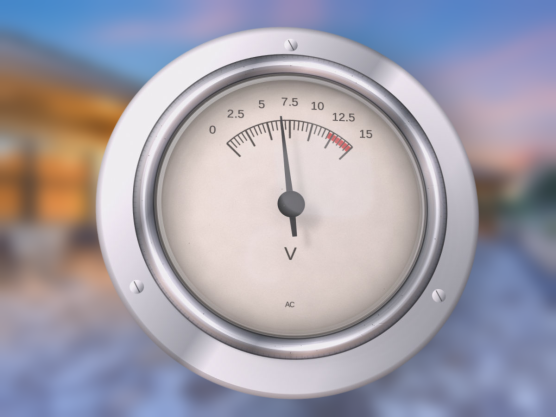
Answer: 6.5 V
